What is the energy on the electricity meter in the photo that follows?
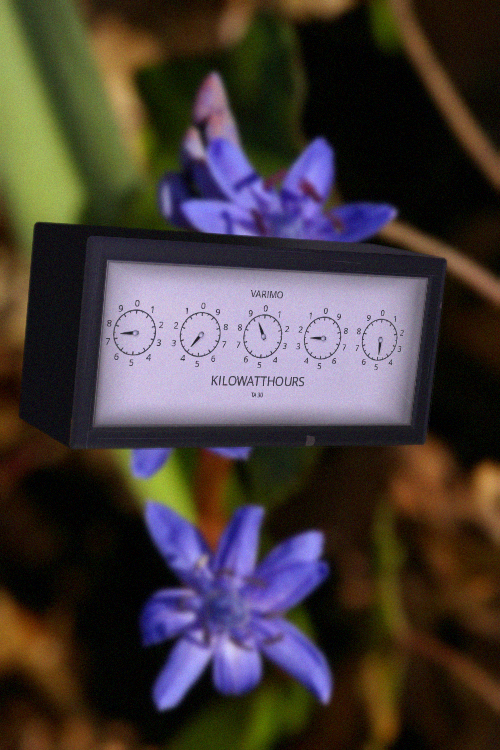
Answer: 73925 kWh
